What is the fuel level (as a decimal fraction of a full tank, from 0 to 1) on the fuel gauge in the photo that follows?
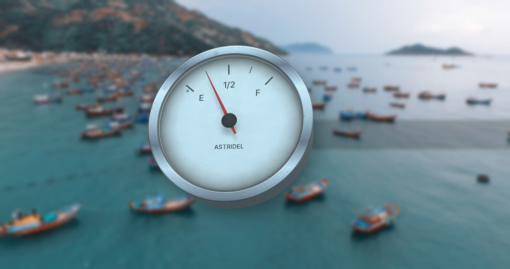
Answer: 0.25
